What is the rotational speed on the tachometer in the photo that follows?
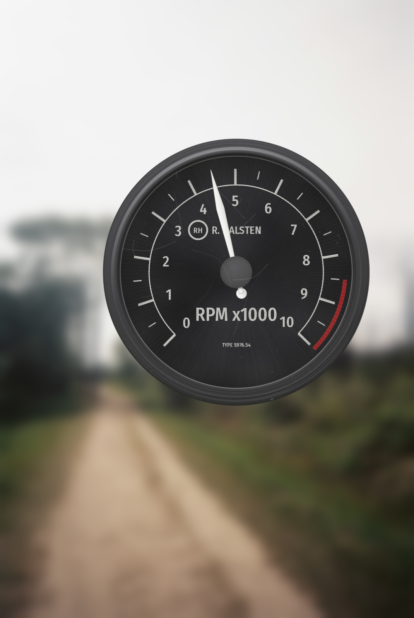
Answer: 4500 rpm
